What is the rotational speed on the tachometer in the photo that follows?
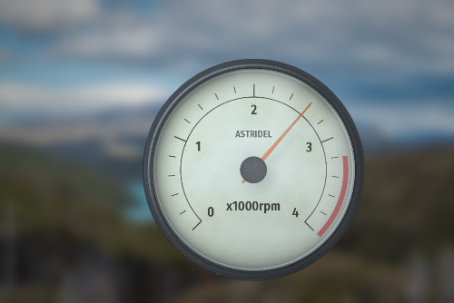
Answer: 2600 rpm
